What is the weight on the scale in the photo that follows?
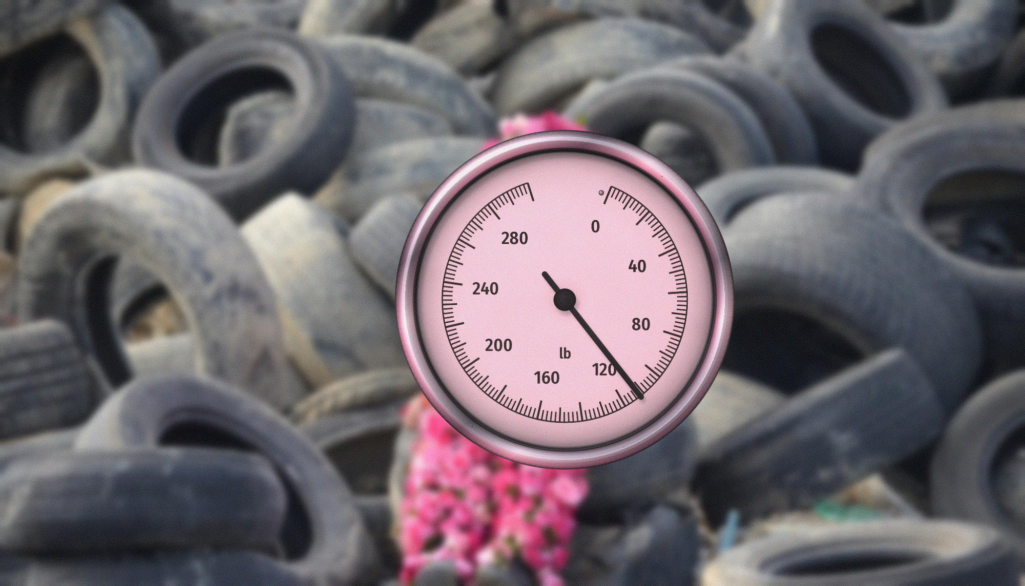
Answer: 112 lb
